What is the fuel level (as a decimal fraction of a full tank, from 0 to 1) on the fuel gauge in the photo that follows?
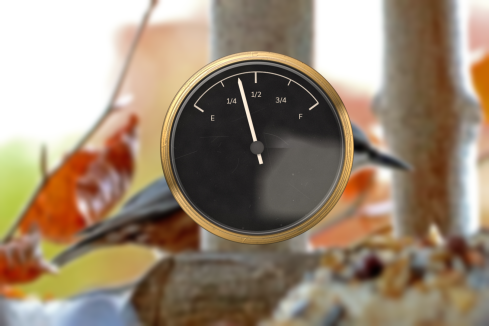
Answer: 0.375
